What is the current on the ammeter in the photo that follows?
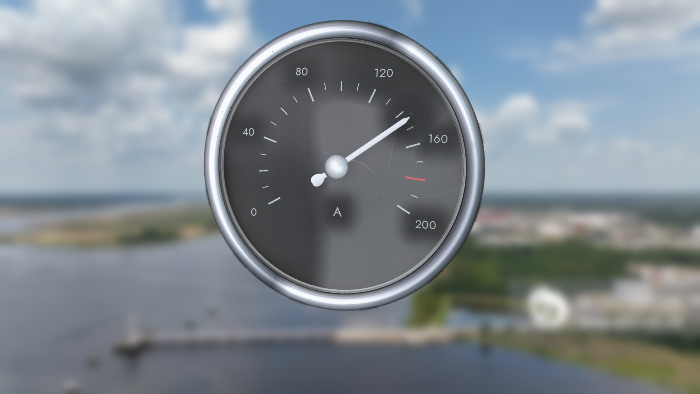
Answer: 145 A
